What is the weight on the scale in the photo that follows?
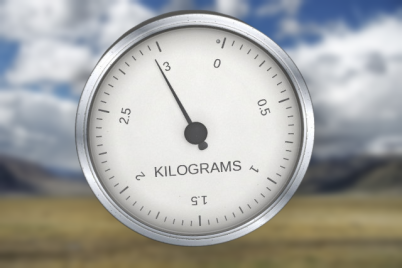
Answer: 2.95 kg
